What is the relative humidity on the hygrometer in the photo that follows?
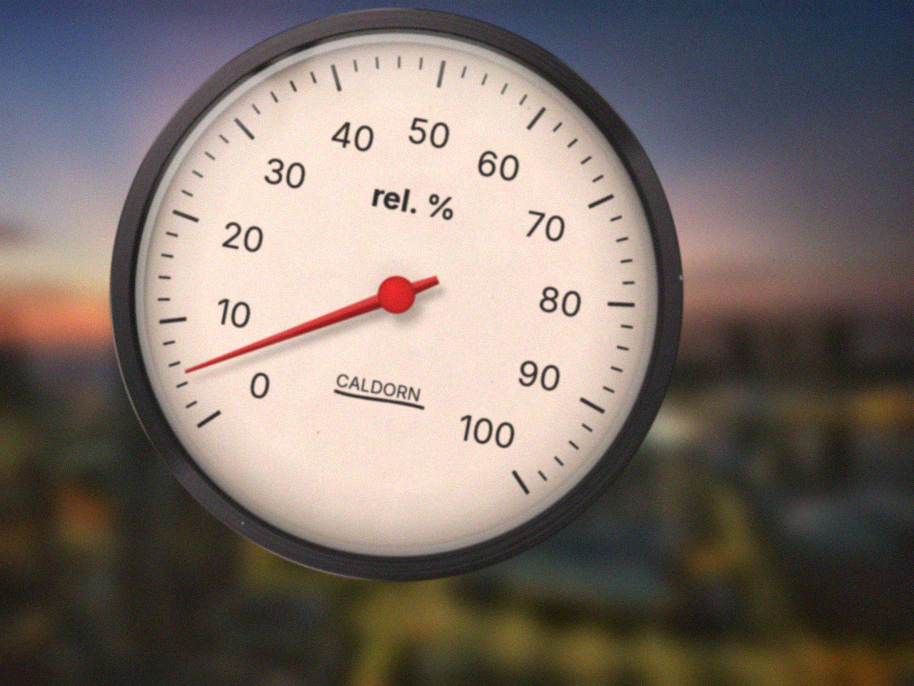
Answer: 5 %
